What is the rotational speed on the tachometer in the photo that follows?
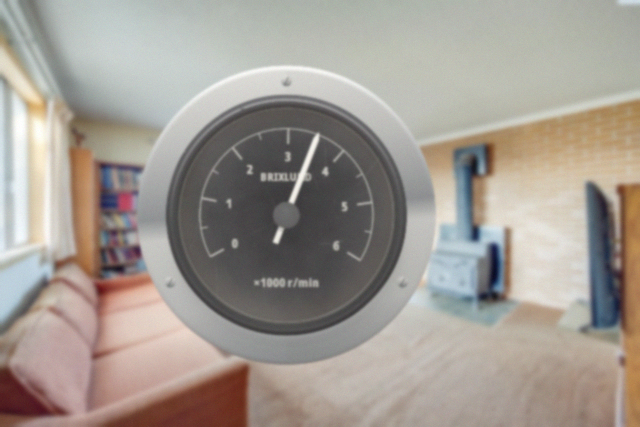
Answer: 3500 rpm
